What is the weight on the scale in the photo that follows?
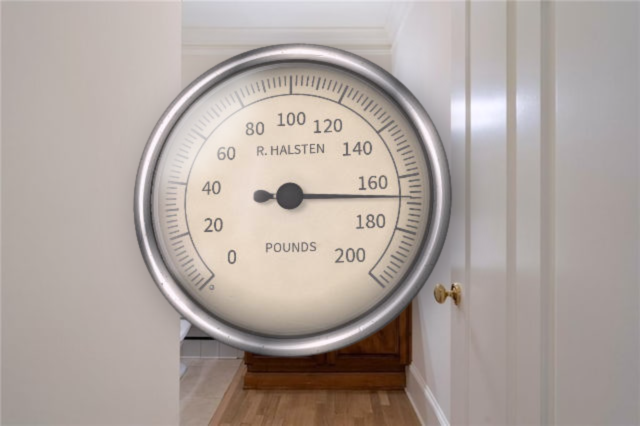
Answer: 168 lb
